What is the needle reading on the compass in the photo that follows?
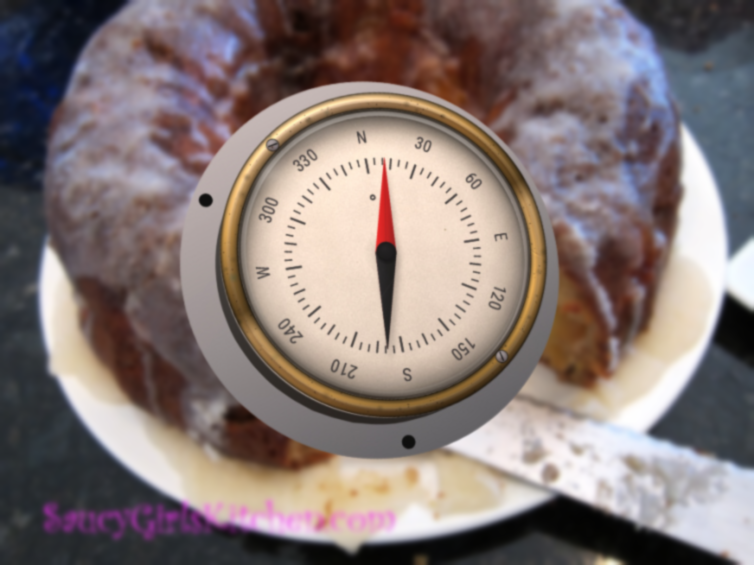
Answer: 10 °
